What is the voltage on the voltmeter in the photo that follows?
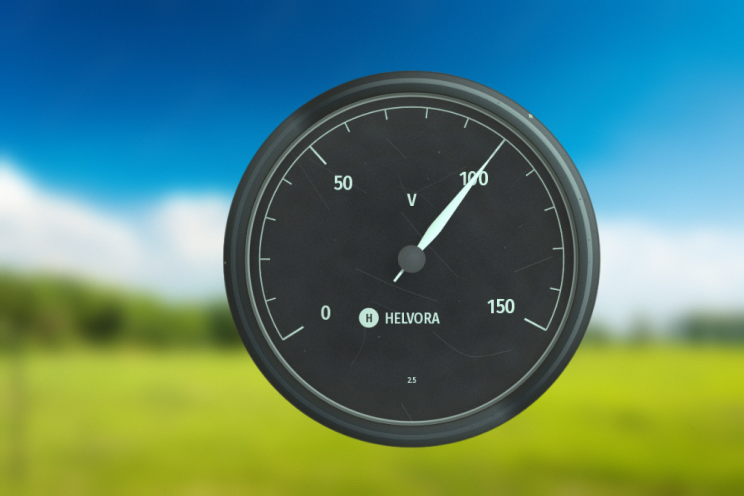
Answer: 100 V
